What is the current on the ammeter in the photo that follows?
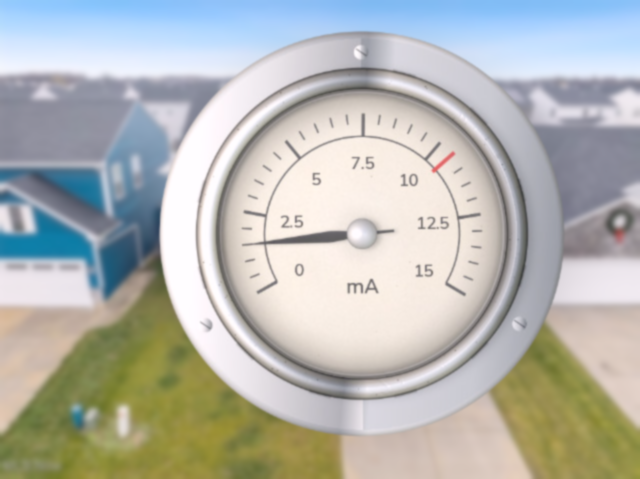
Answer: 1.5 mA
